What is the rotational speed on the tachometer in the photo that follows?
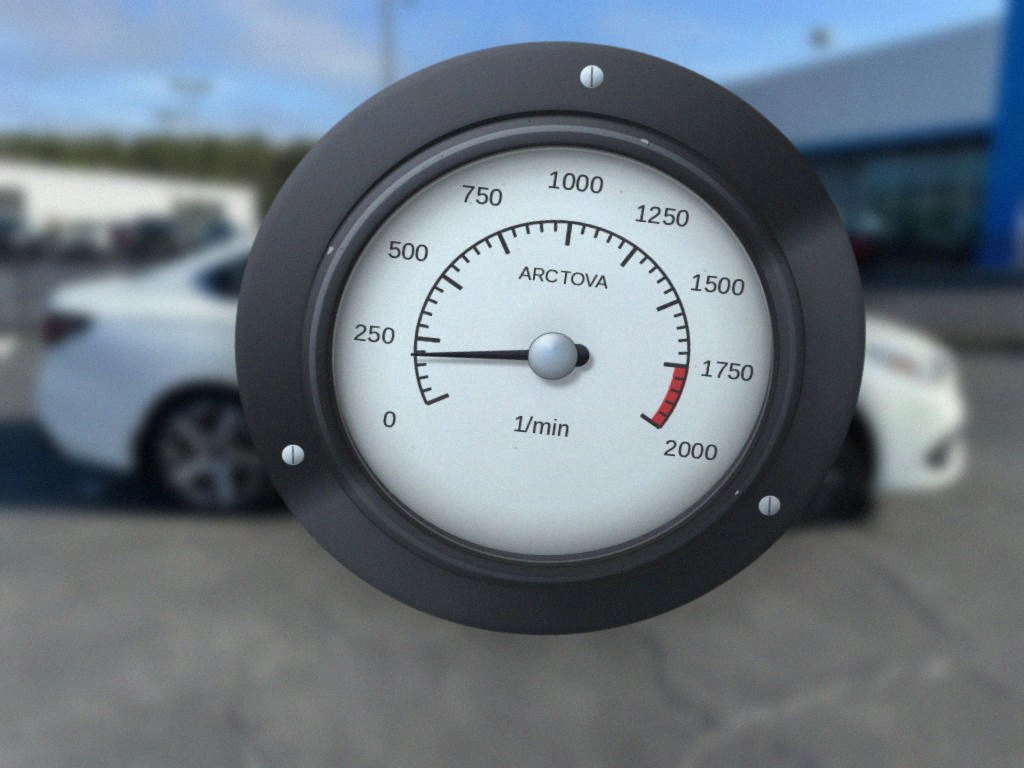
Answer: 200 rpm
